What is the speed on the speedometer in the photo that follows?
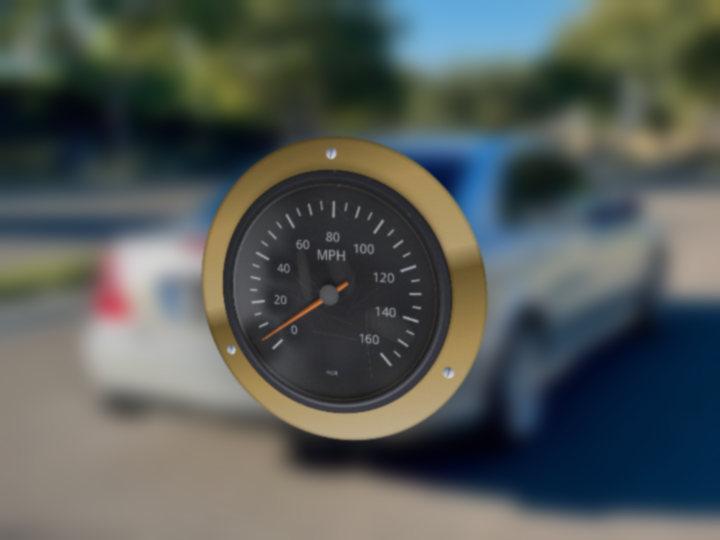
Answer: 5 mph
